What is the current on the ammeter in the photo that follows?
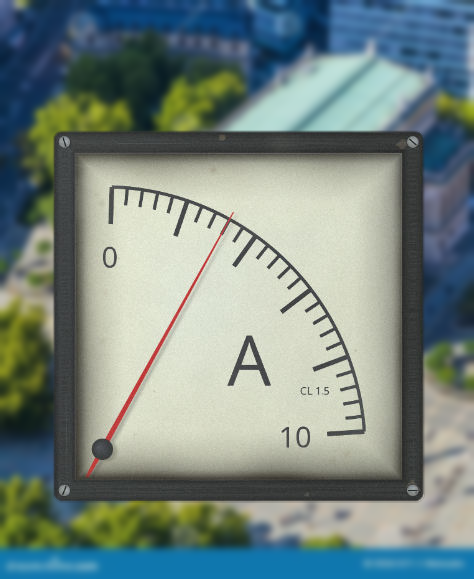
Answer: 3.2 A
